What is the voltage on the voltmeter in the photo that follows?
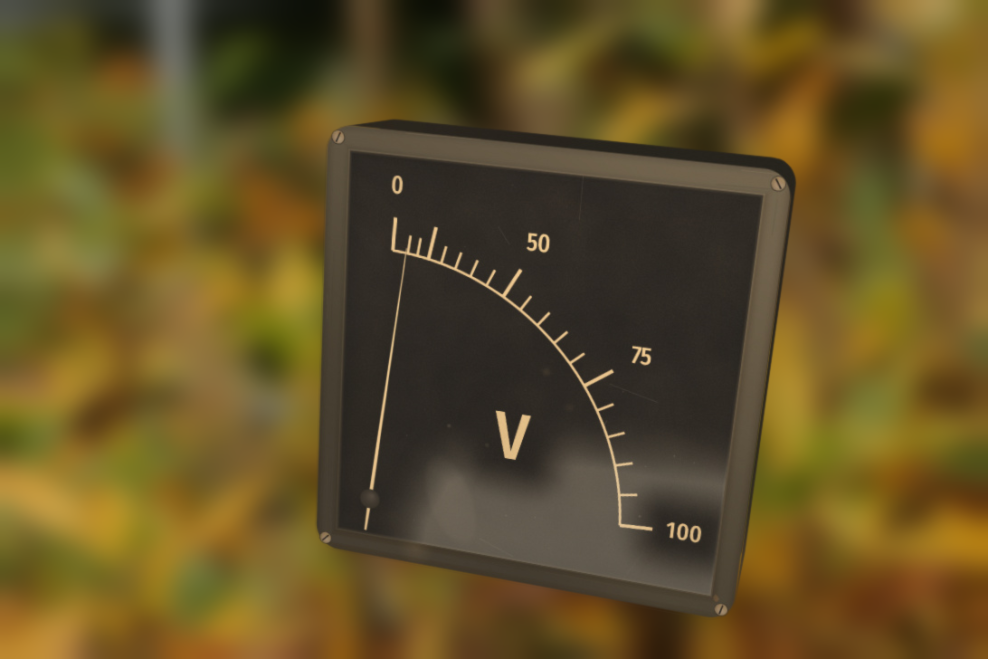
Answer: 15 V
